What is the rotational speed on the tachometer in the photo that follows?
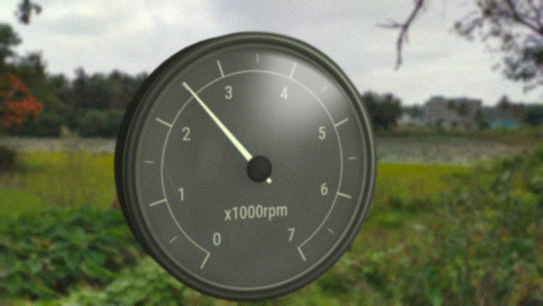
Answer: 2500 rpm
